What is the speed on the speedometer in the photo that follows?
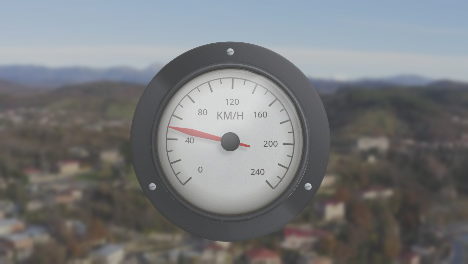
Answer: 50 km/h
